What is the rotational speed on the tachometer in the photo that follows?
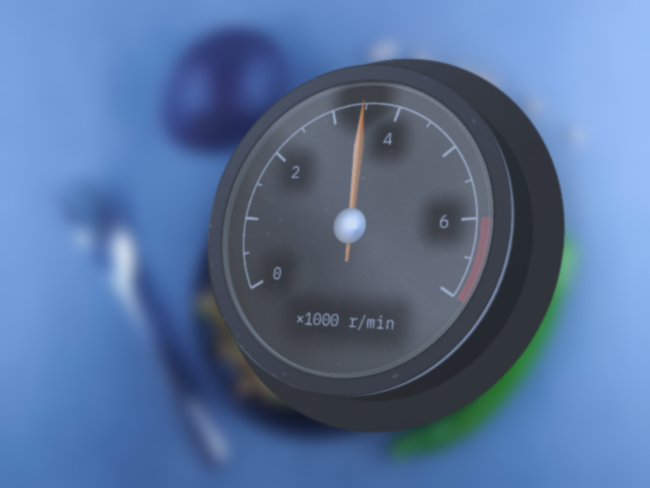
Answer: 3500 rpm
